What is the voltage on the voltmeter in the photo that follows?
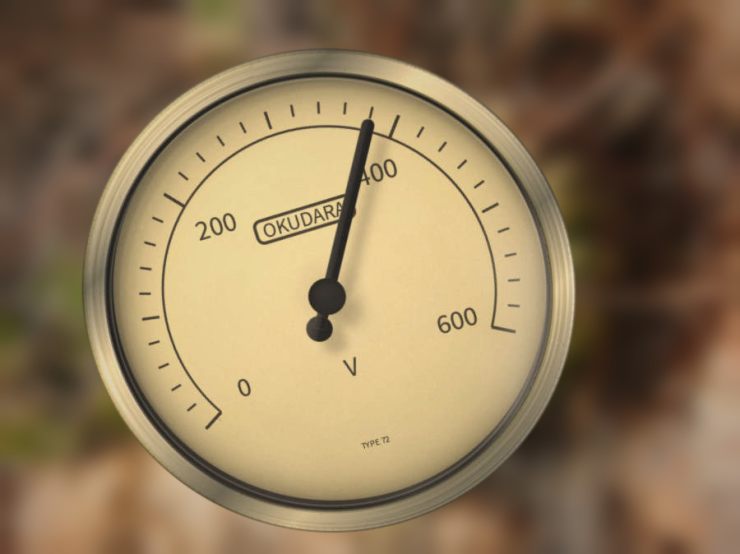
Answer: 380 V
